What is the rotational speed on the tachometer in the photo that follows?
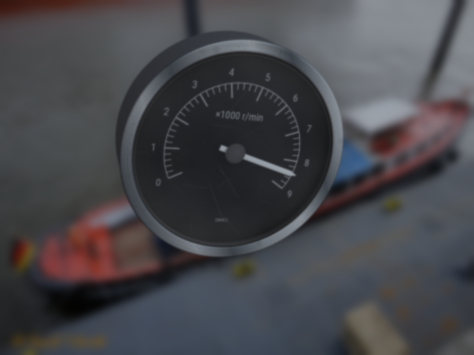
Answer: 8400 rpm
